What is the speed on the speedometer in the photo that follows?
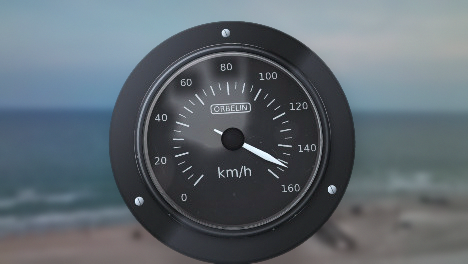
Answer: 152.5 km/h
